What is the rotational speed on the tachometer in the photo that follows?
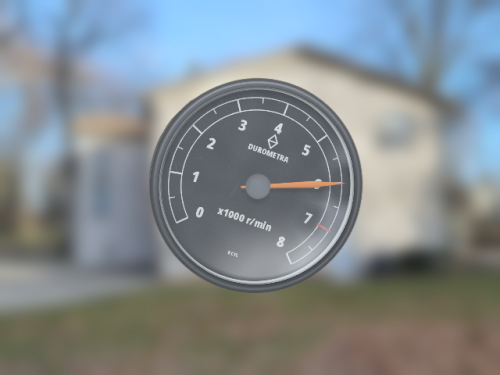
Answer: 6000 rpm
